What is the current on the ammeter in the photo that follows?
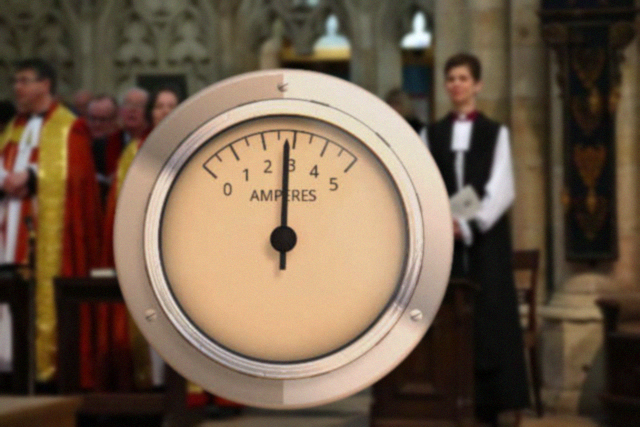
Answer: 2.75 A
